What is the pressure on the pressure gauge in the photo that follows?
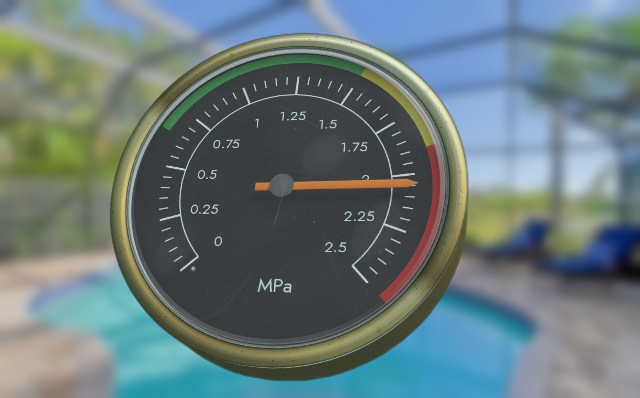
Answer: 2.05 MPa
